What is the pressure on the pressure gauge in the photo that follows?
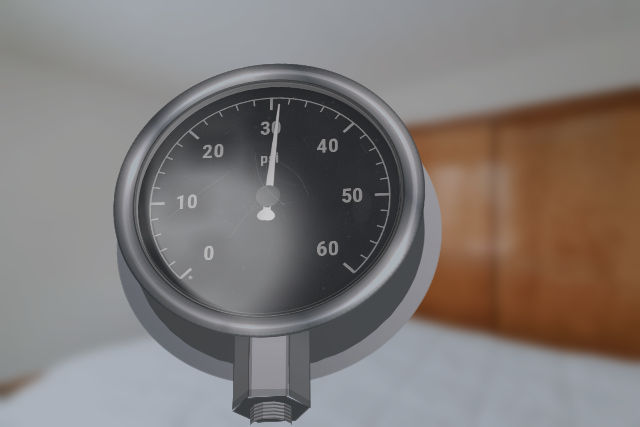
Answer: 31 psi
